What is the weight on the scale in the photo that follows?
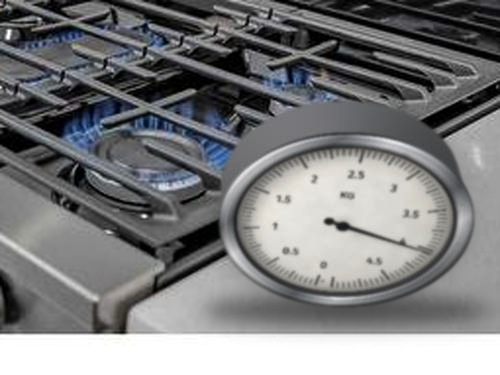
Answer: 4 kg
